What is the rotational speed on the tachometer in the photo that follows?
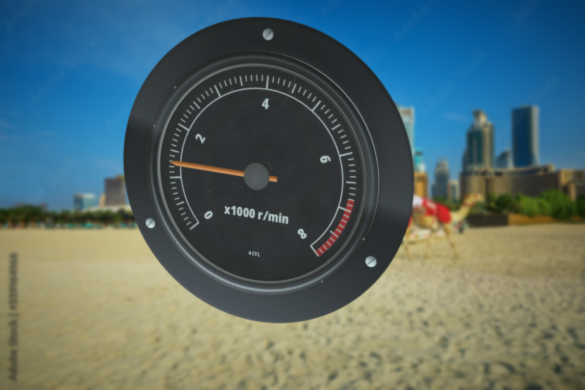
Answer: 1300 rpm
